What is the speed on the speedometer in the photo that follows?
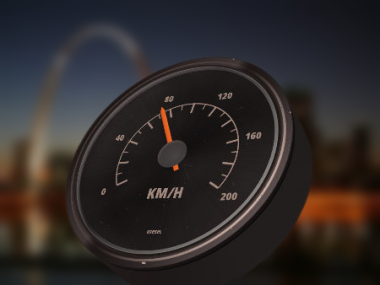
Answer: 75 km/h
